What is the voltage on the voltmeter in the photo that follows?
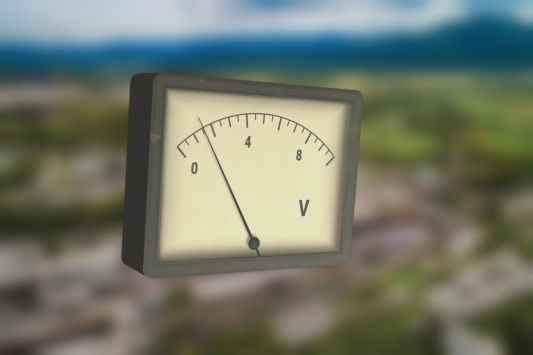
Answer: 1.5 V
